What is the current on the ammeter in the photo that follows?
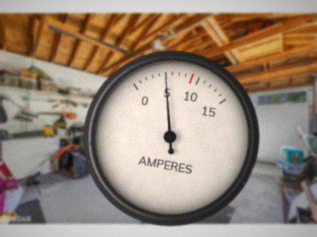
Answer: 5 A
